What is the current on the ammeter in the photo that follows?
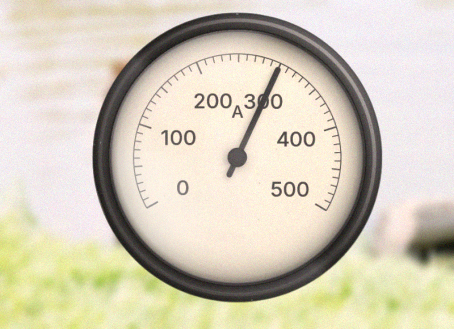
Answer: 300 A
